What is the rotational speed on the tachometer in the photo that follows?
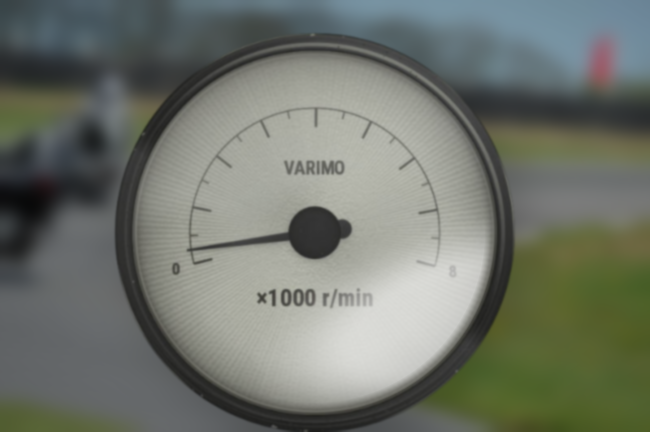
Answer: 250 rpm
